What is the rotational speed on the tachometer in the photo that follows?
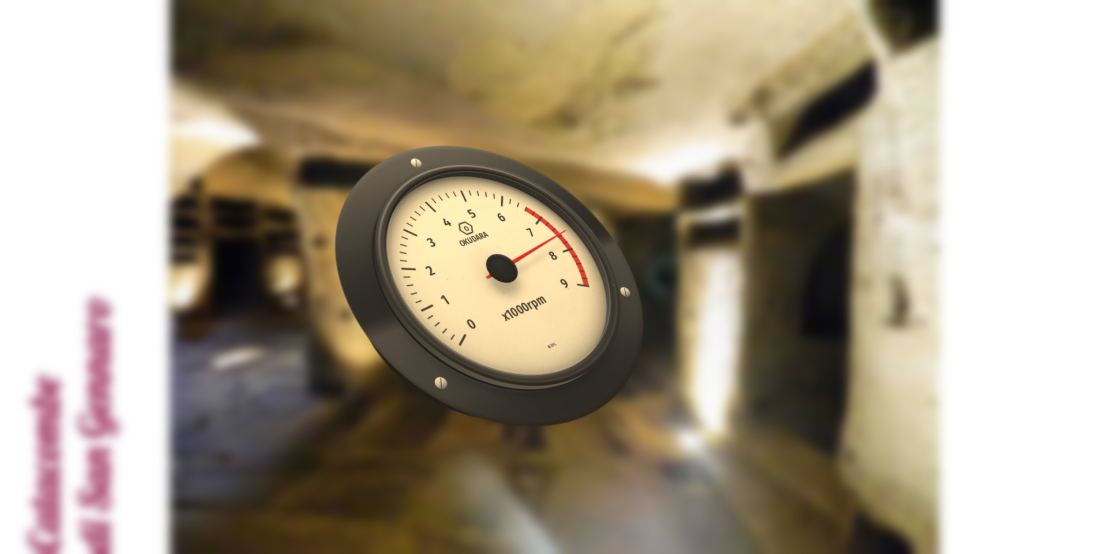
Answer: 7600 rpm
